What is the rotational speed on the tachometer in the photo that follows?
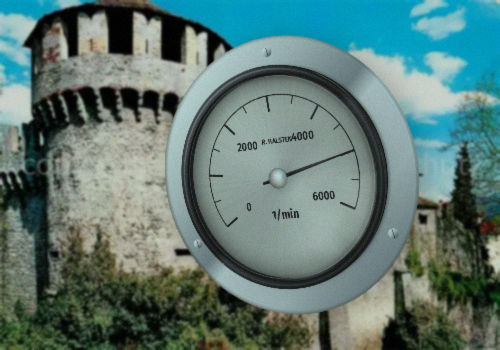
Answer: 5000 rpm
